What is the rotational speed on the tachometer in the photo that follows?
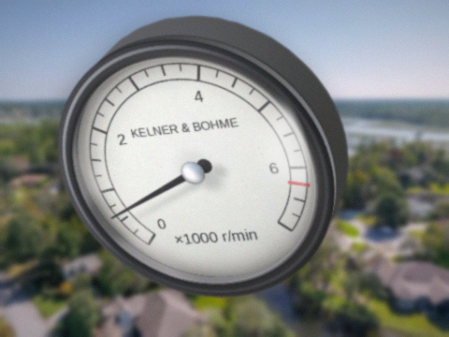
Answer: 625 rpm
